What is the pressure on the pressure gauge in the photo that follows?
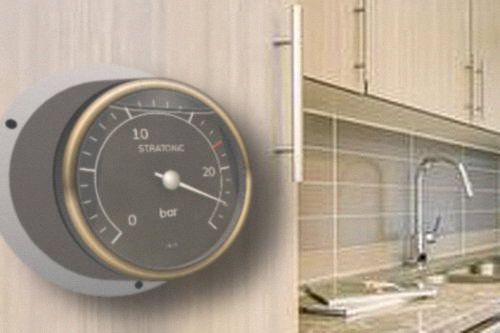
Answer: 23 bar
